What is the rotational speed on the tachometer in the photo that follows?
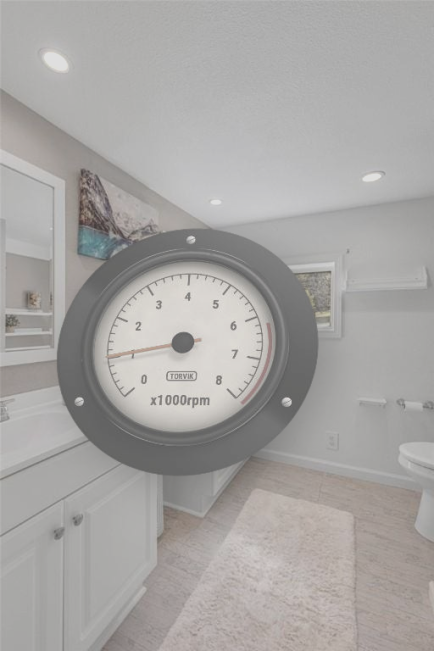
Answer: 1000 rpm
